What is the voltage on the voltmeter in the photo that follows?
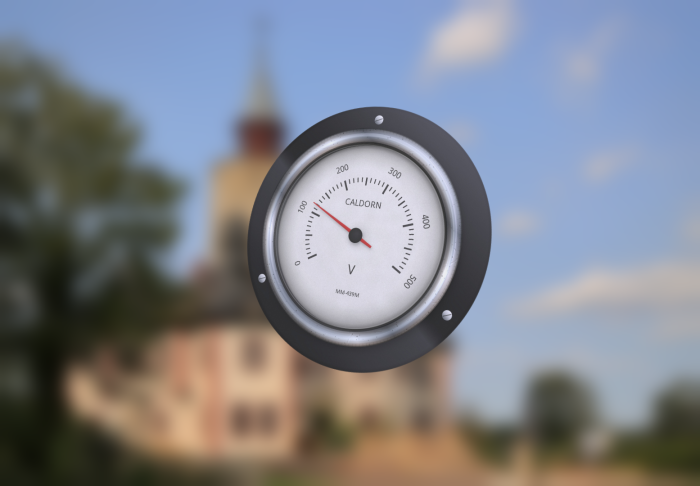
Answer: 120 V
